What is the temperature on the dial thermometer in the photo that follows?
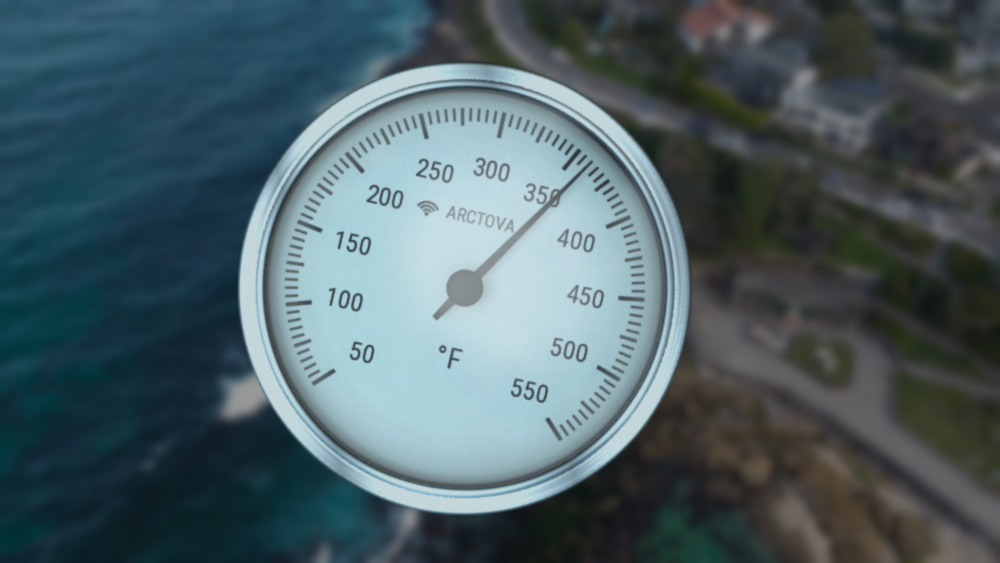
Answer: 360 °F
